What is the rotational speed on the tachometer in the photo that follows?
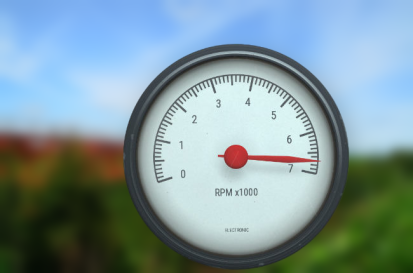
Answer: 6700 rpm
